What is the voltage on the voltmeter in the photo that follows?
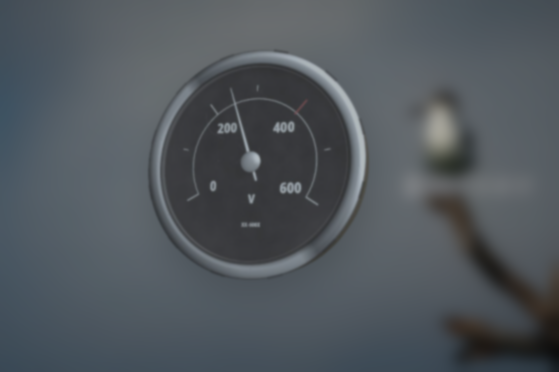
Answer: 250 V
